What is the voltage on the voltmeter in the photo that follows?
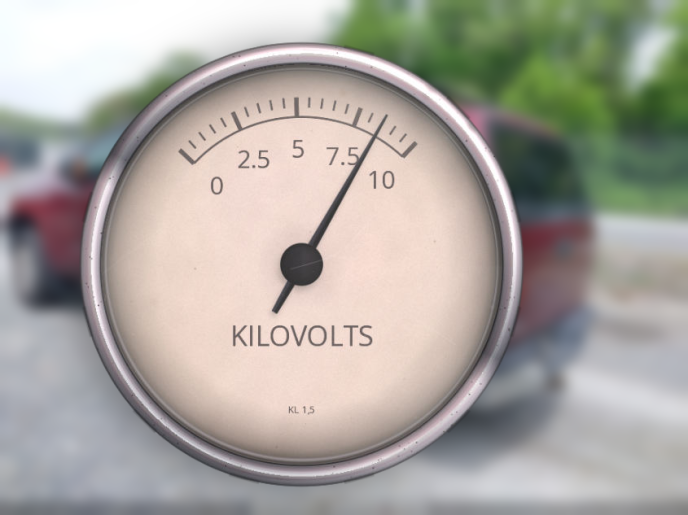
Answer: 8.5 kV
